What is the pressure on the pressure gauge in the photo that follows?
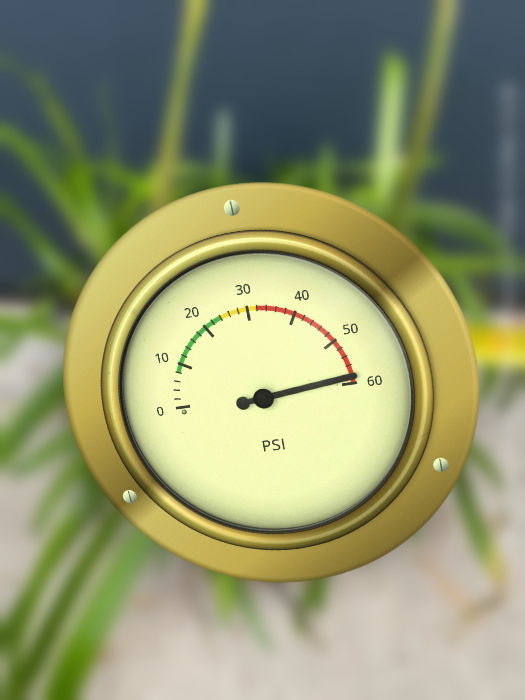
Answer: 58 psi
